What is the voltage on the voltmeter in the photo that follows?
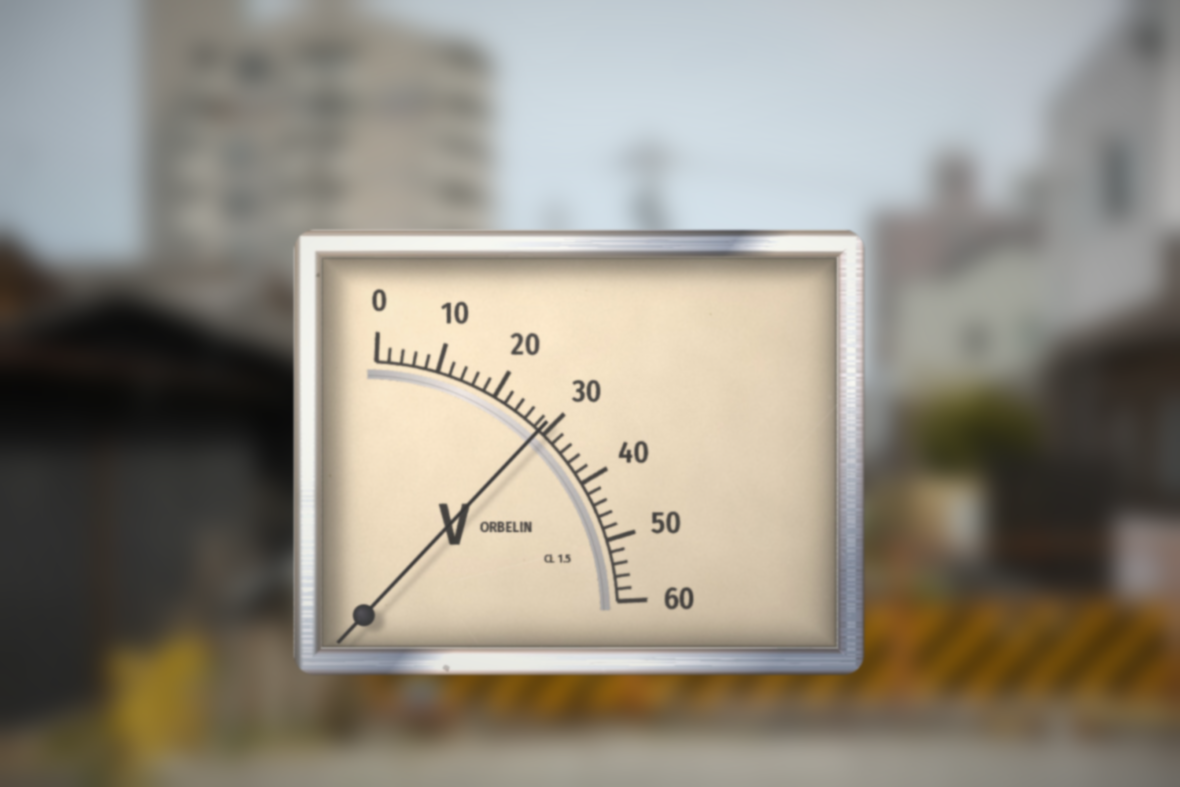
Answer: 29 V
